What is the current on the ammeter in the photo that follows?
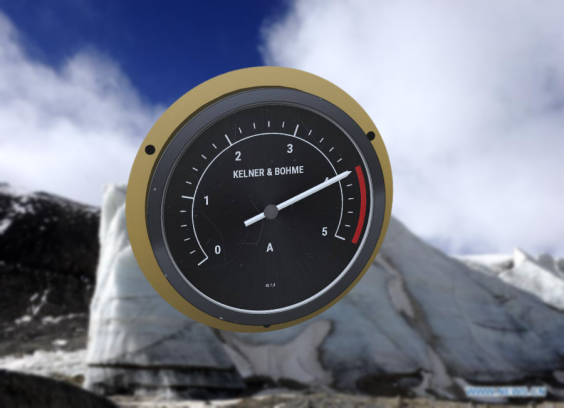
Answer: 4 A
